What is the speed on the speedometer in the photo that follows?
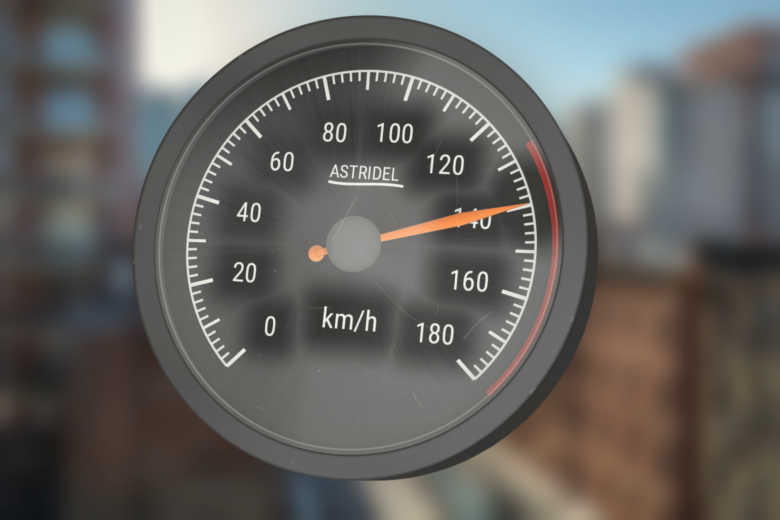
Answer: 140 km/h
